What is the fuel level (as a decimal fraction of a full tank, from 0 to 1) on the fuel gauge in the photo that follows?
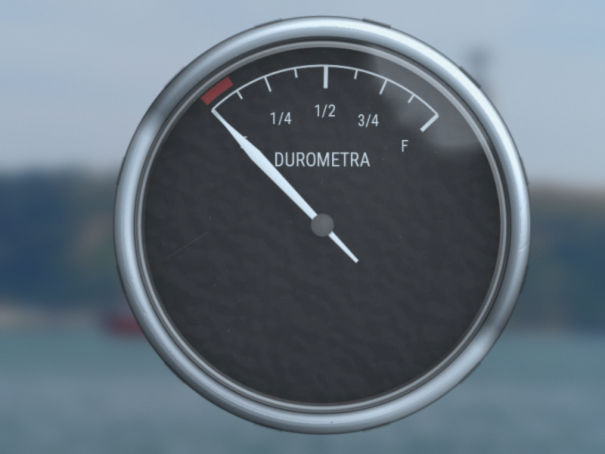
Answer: 0
